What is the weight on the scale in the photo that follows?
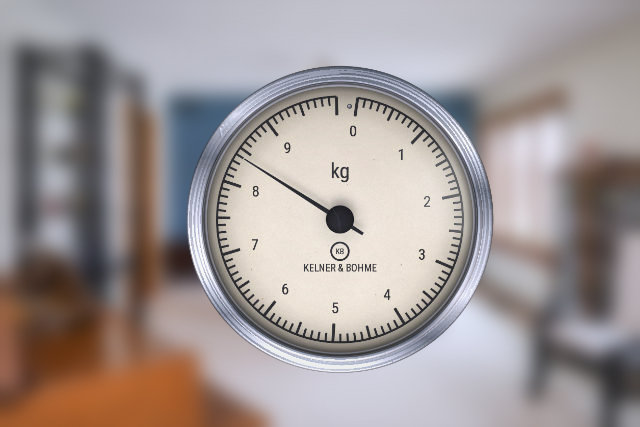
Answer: 8.4 kg
